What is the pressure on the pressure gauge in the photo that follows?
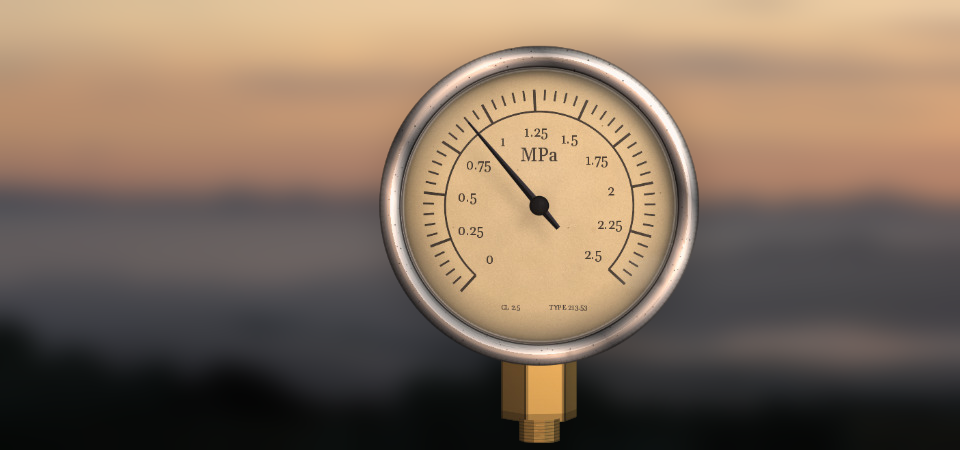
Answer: 0.9 MPa
